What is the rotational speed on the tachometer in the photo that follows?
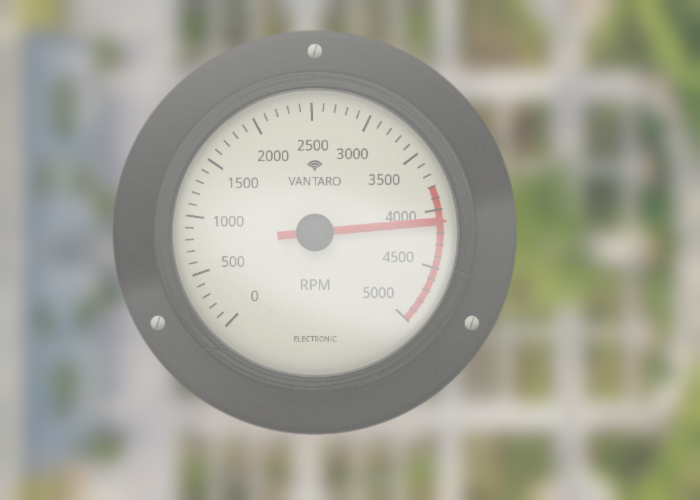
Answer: 4100 rpm
